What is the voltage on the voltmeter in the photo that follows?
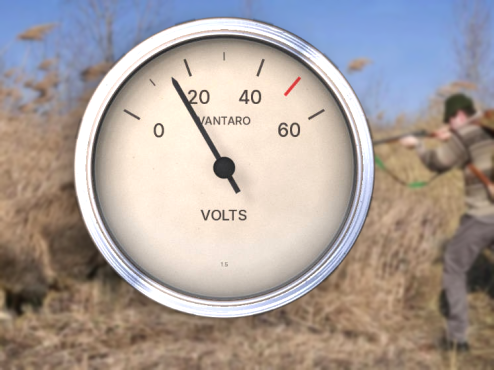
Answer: 15 V
